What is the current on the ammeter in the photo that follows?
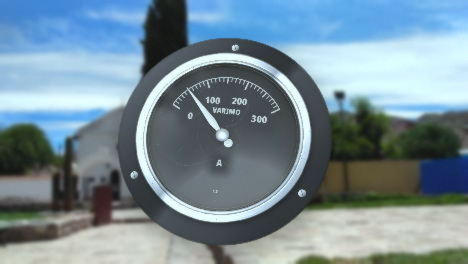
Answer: 50 A
